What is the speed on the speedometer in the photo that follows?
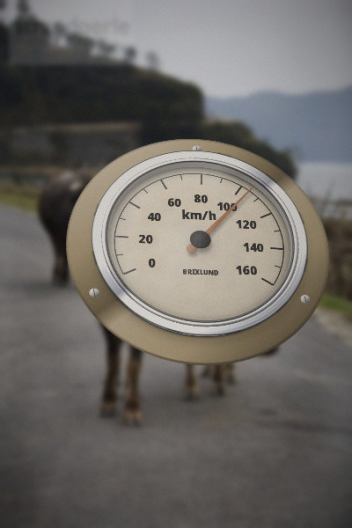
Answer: 105 km/h
